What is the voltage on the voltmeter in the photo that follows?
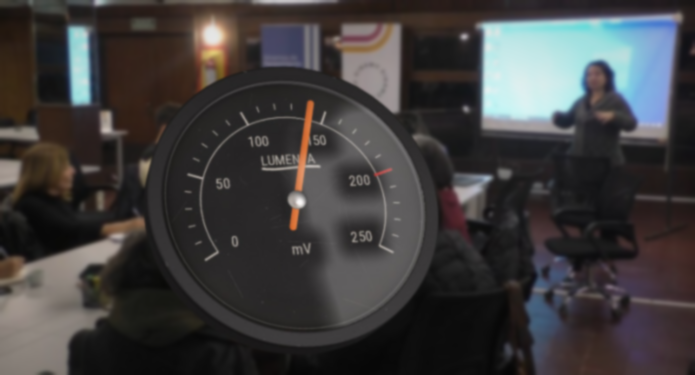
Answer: 140 mV
